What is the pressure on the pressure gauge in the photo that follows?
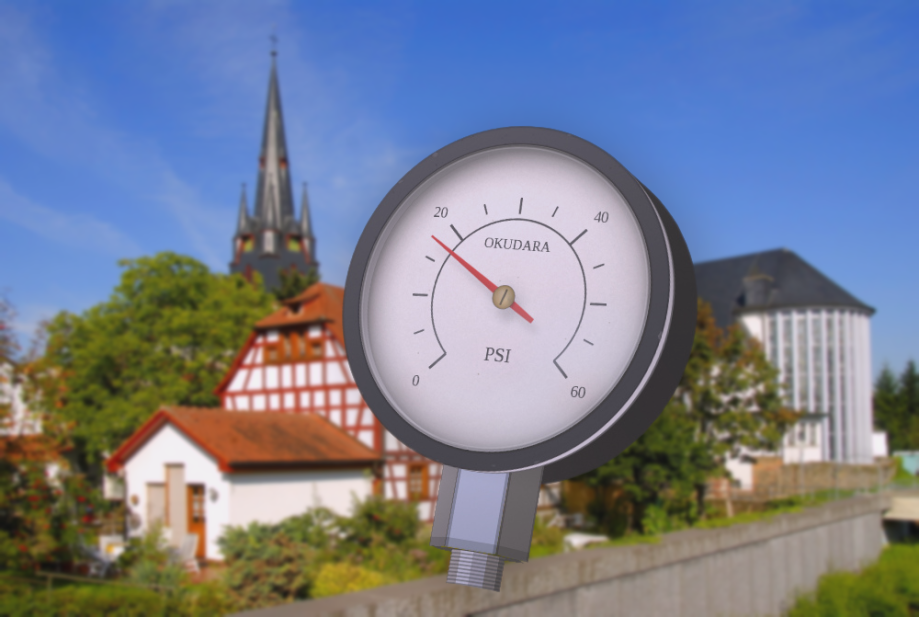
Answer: 17.5 psi
